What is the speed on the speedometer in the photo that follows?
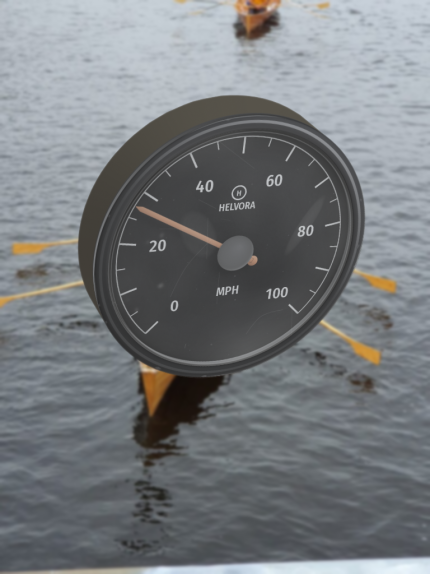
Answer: 27.5 mph
